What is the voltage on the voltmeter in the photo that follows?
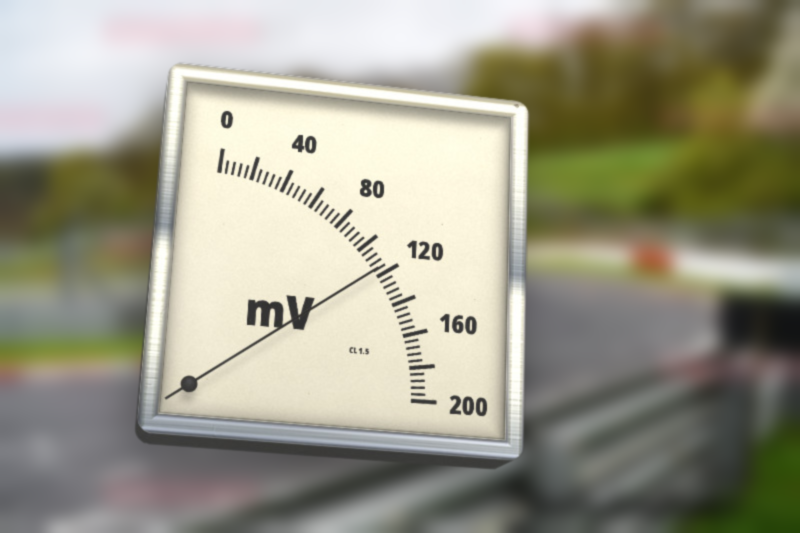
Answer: 116 mV
